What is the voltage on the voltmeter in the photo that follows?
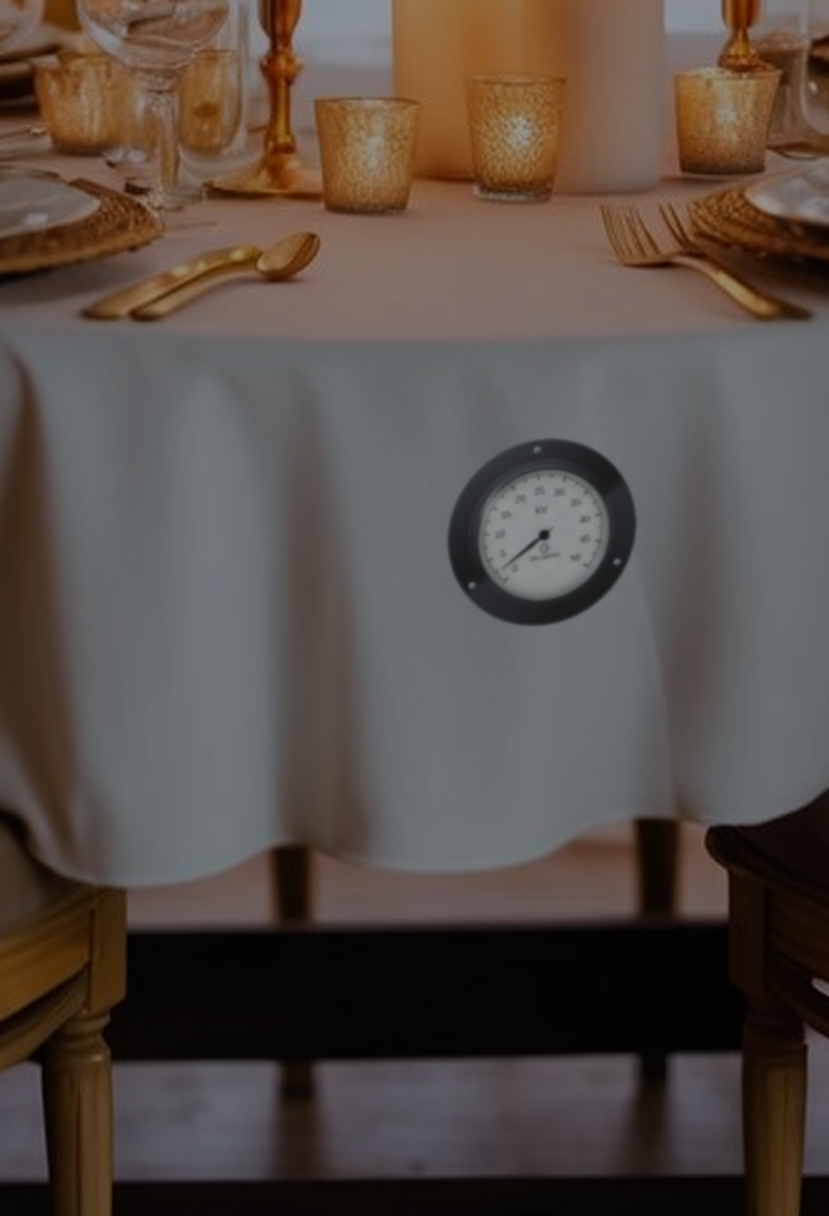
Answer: 2.5 kV
